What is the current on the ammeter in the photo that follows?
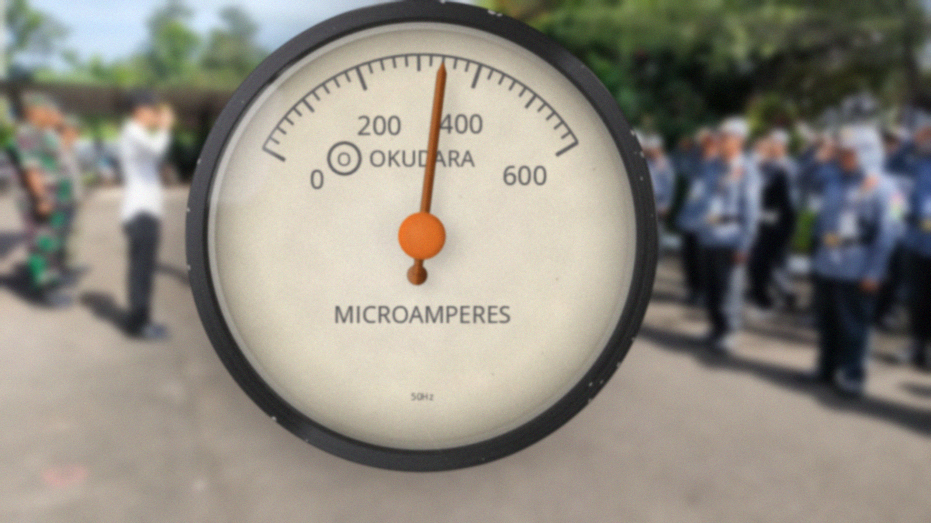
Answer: 340 µA
